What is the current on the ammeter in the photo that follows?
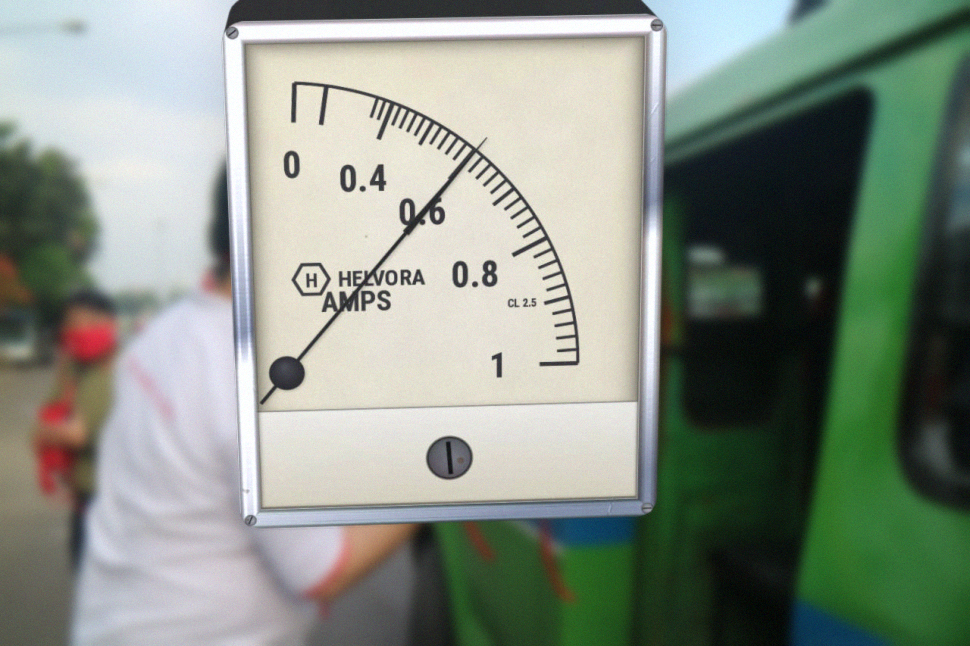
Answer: 0.6 A
